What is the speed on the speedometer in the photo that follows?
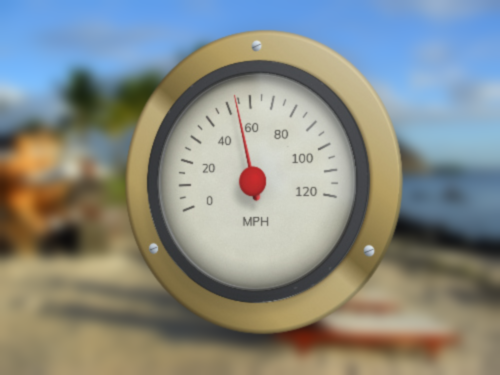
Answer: 55 mph
